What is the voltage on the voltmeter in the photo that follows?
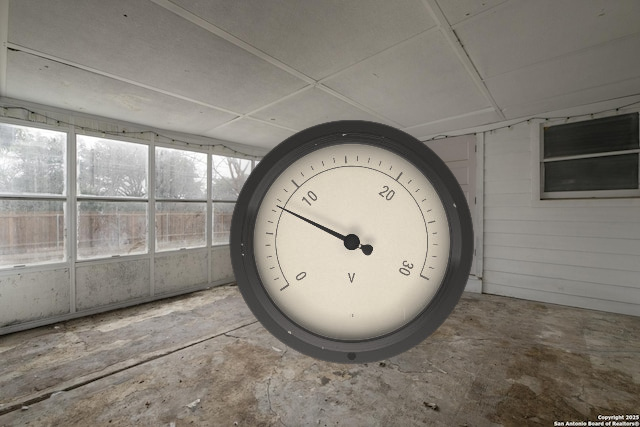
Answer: 7.5 V
